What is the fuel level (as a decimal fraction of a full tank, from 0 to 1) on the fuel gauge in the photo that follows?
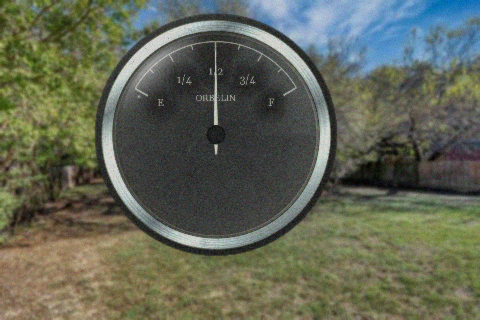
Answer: 0.5
